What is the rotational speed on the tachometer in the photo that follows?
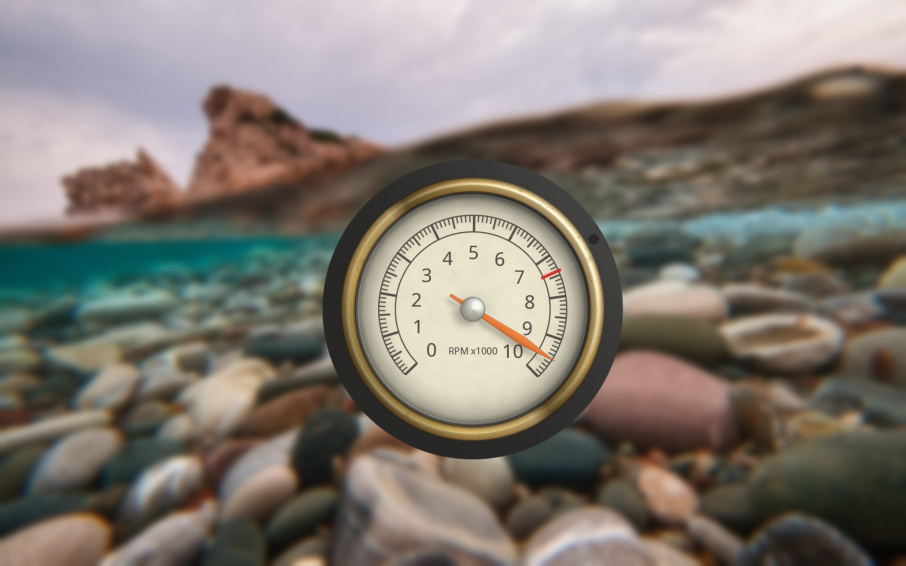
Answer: 9500 rpm
